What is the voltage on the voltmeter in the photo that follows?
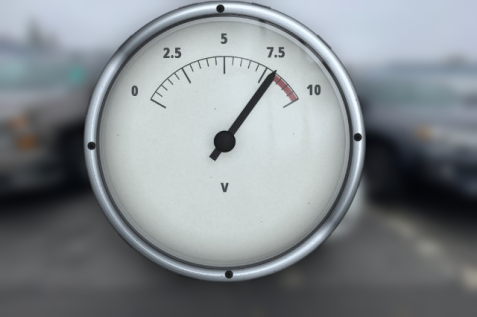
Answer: 8 V
